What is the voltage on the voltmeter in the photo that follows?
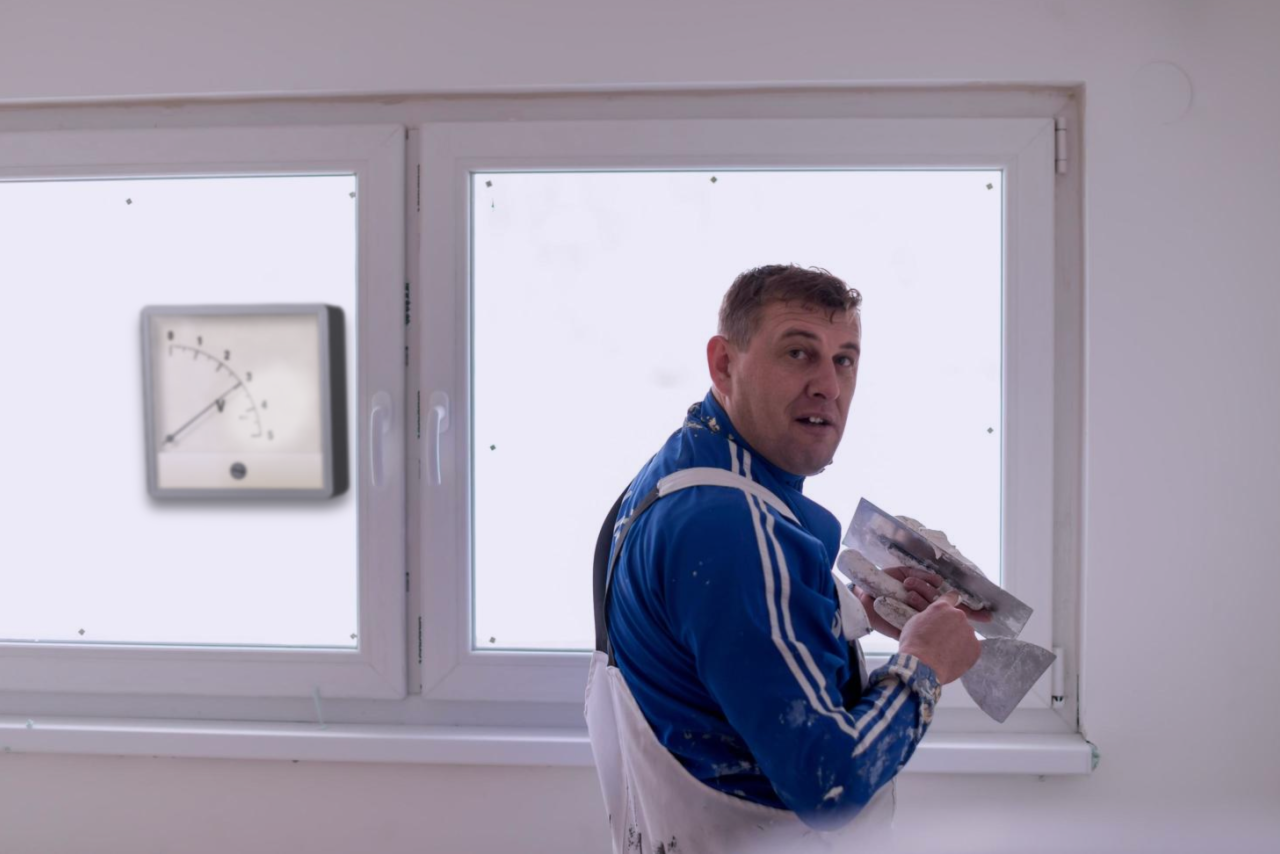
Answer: 3 V
